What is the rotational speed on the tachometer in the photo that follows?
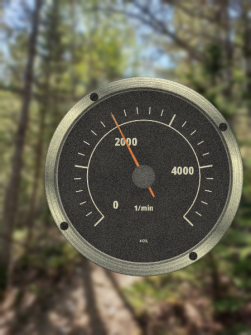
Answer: 2000 rpm
